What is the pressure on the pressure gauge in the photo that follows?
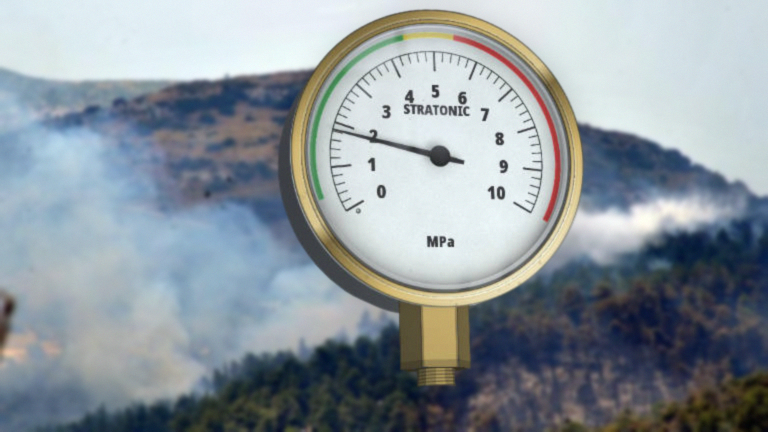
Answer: 1.8 MPa
